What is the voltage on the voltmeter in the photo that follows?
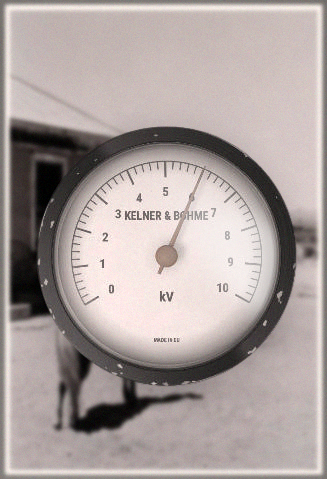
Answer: 6 kV
